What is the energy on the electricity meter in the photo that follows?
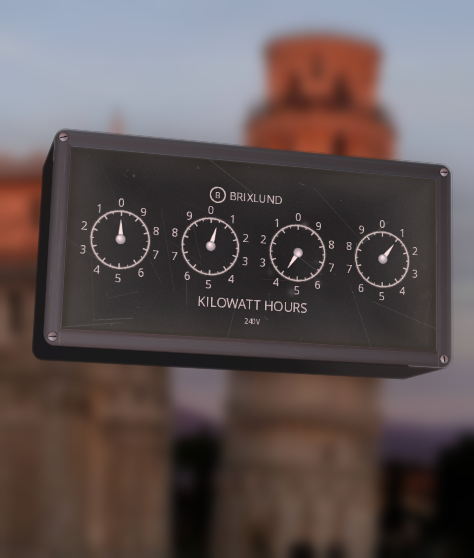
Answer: 41 kWh
